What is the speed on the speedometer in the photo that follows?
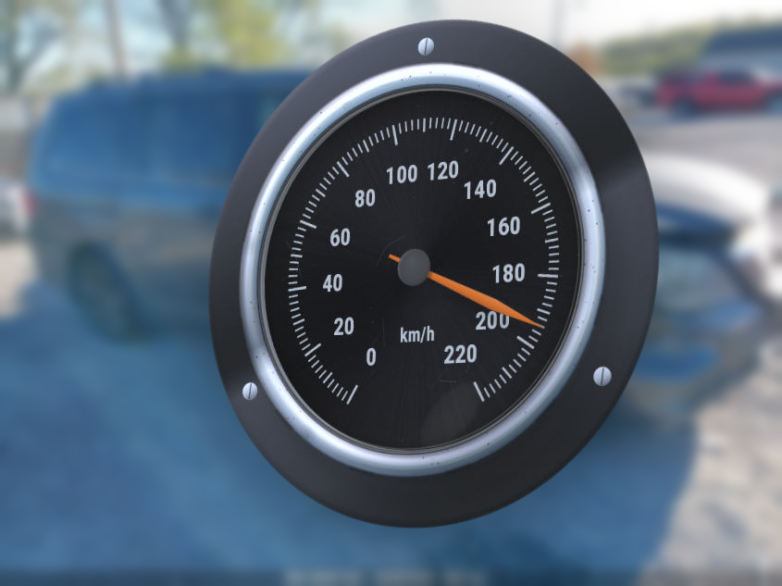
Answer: 194 km/h
